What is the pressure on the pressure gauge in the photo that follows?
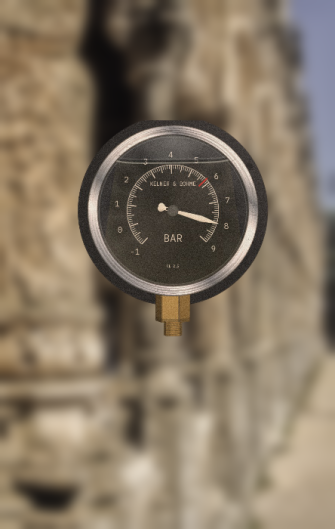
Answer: 8 bar
